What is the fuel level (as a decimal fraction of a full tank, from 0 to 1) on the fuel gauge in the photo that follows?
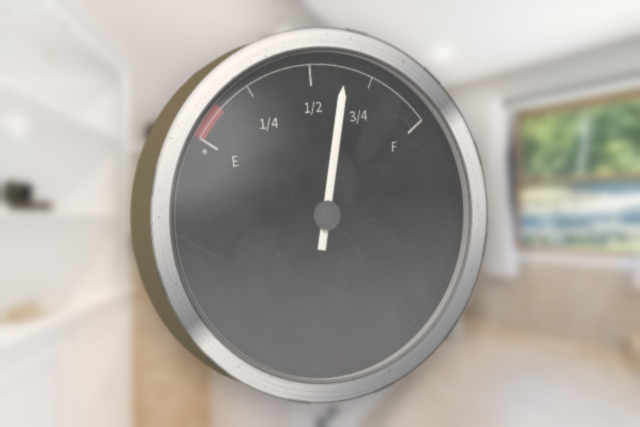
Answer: 0.625
